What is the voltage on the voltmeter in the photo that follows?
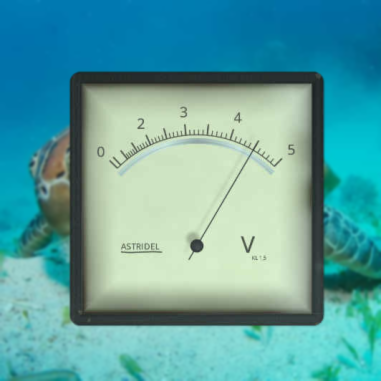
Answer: 4.5 V
